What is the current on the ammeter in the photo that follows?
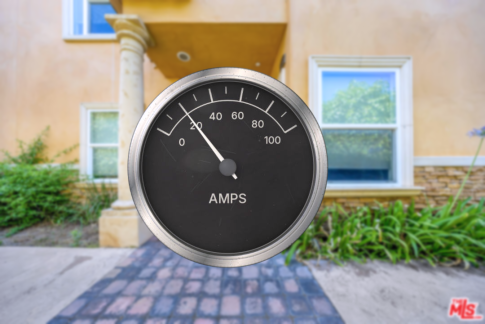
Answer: 20 A
